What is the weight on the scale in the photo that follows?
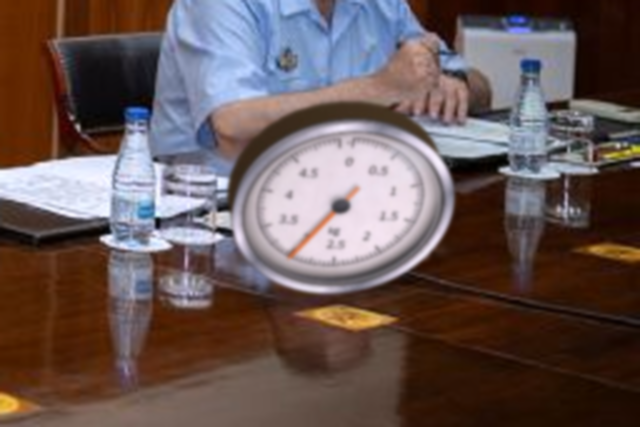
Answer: 3 kg
